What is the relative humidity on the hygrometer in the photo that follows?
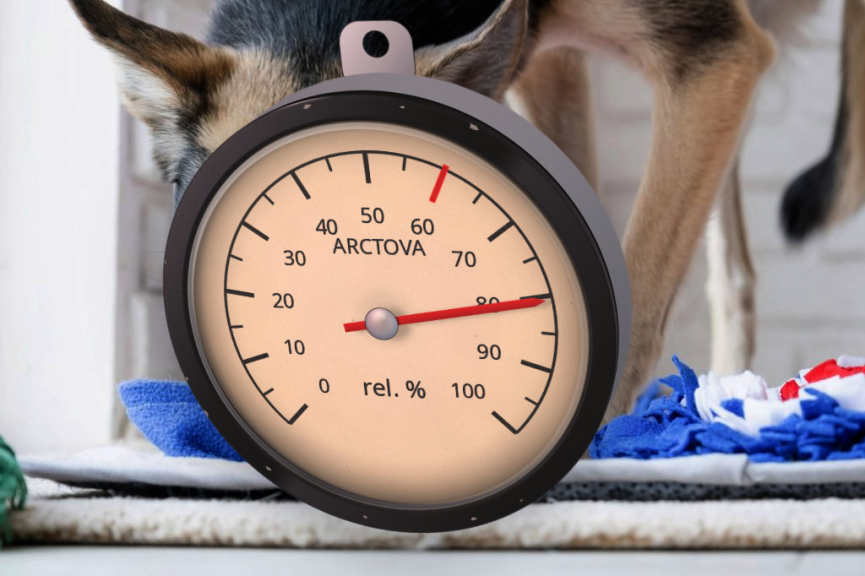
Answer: 80 %
